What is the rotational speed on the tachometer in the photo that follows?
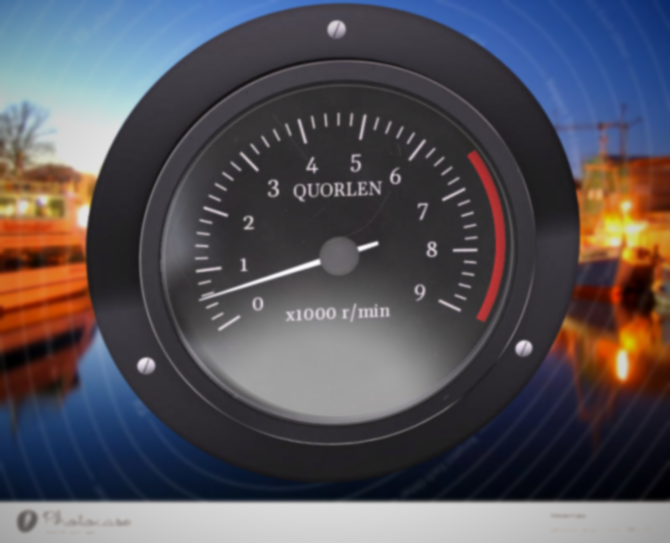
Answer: 600 rpm
